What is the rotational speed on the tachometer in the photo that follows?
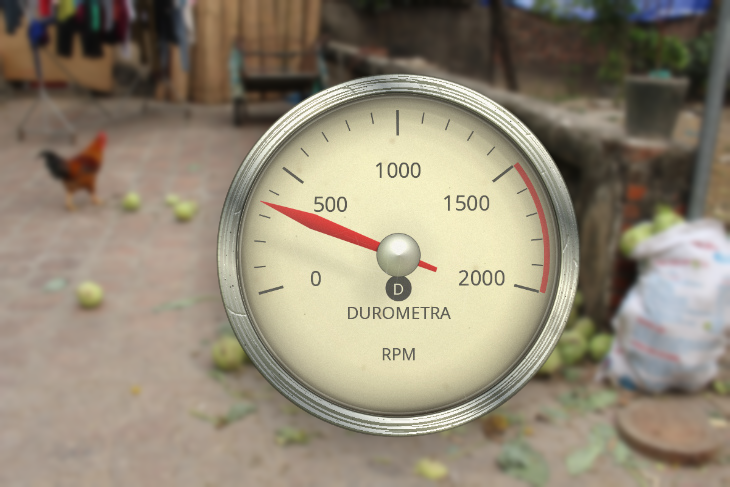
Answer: 350 rpm
